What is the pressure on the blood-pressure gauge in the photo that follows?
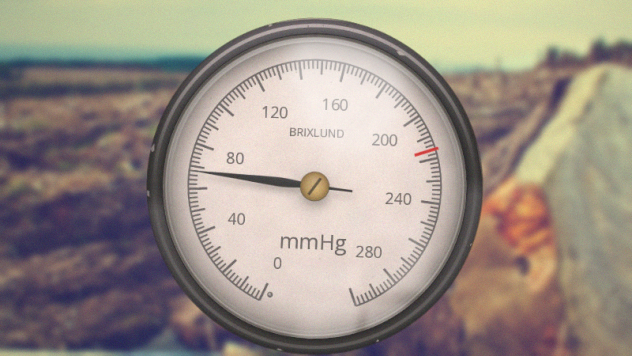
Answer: 68 mmHg
